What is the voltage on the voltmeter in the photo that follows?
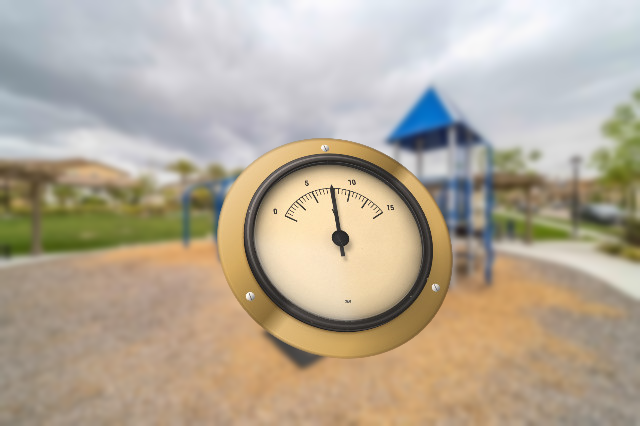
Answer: 7.5 V
